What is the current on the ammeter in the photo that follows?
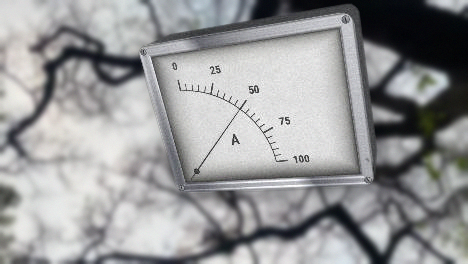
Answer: 50 A
